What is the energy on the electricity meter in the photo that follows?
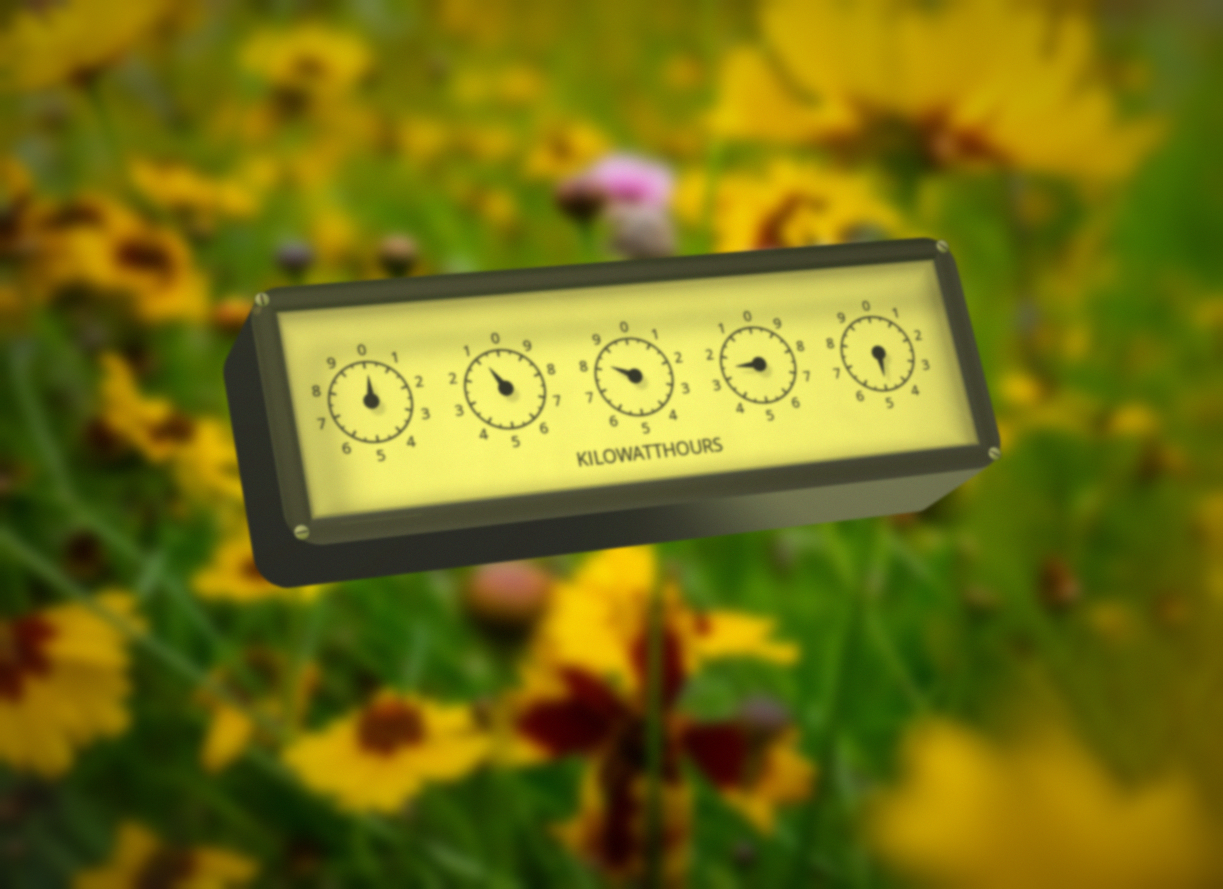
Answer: 825 kWh
